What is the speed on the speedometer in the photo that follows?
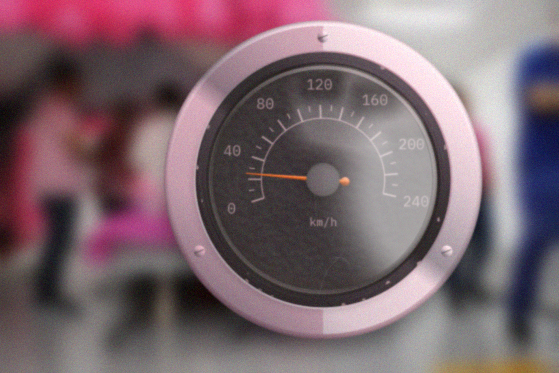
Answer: 25 km/h
